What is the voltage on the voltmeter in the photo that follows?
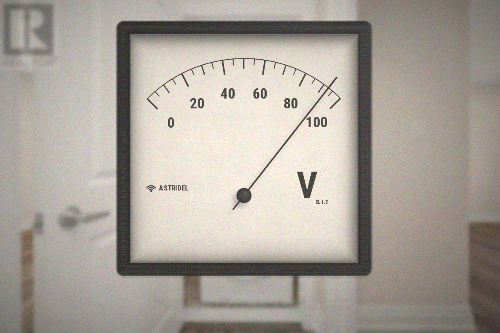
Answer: 92.5 V
